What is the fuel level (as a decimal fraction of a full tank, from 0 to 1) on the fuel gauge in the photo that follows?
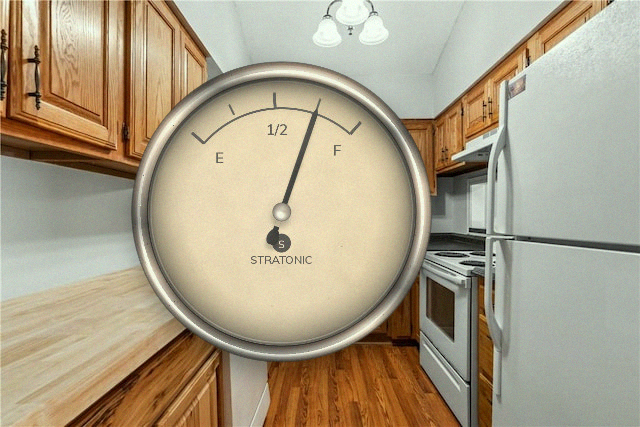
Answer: 0.75
